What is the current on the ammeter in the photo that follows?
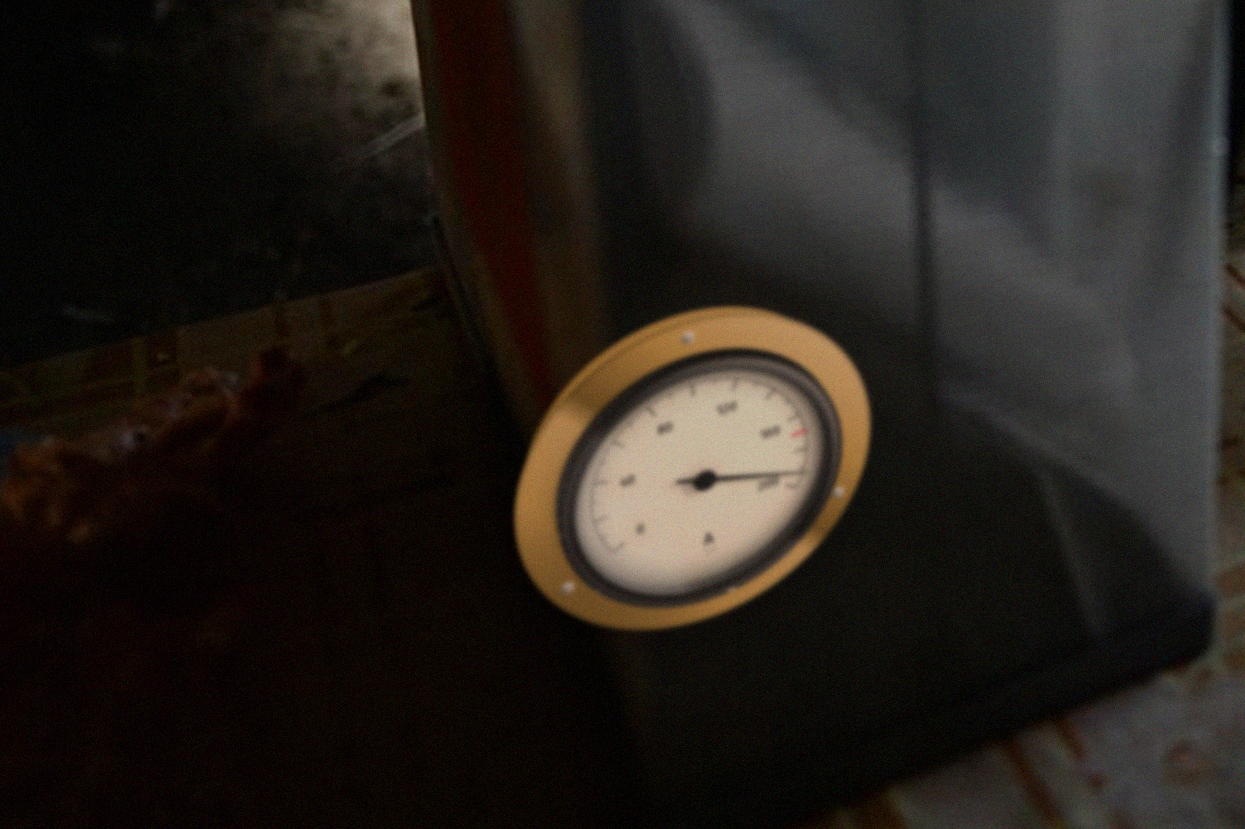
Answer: 190 A
